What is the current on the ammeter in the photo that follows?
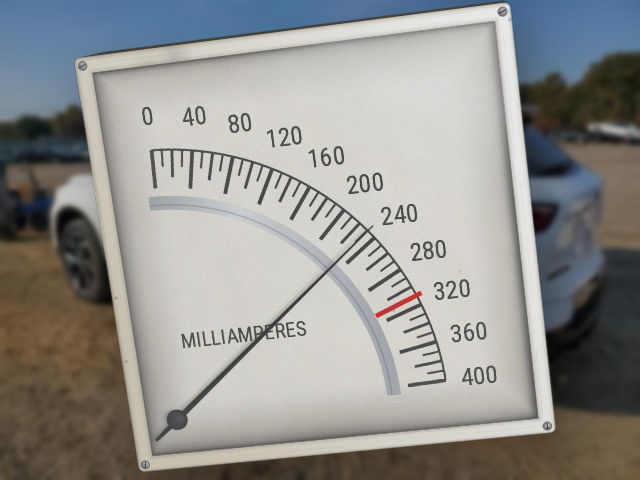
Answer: 230 mA
